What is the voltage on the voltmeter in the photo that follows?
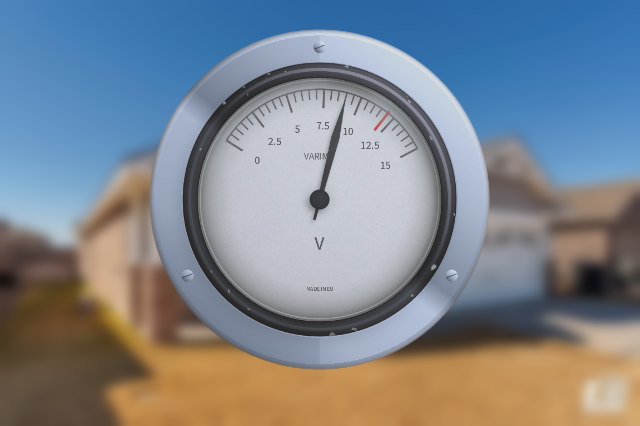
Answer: 9 V
